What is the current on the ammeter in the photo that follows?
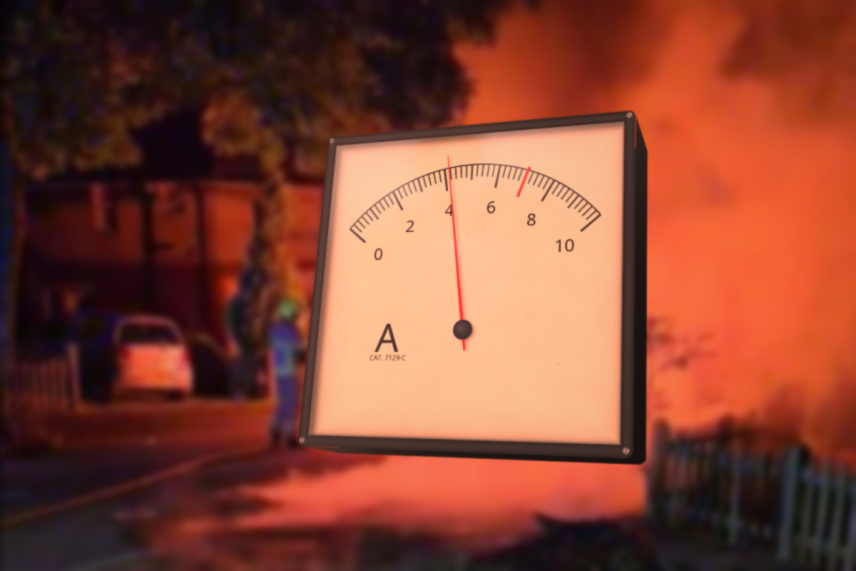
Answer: 4.2 A
